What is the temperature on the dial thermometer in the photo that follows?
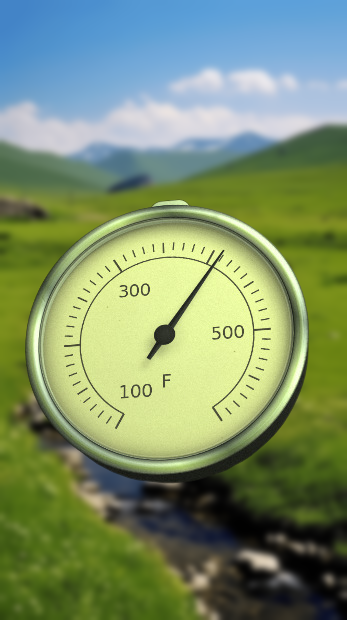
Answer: 410 °F
